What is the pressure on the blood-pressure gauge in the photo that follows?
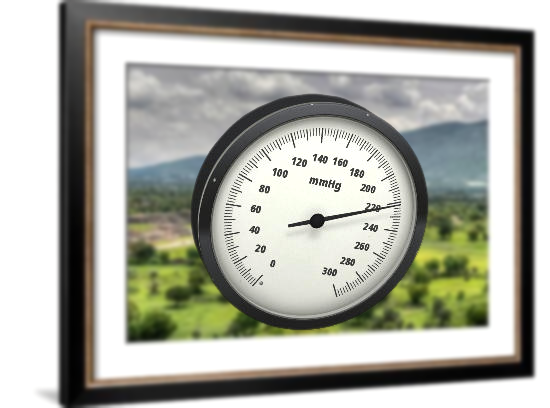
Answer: 220 mmHg
